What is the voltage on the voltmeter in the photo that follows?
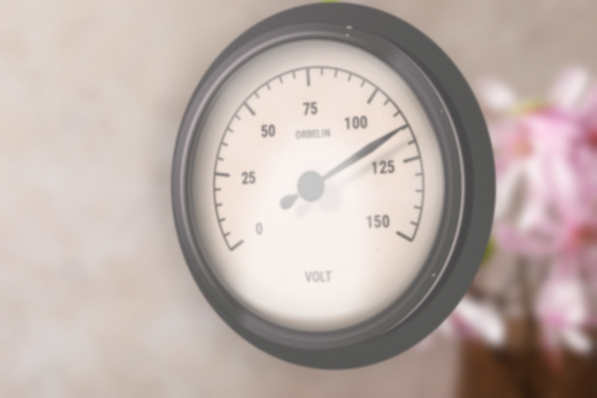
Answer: 115 V
